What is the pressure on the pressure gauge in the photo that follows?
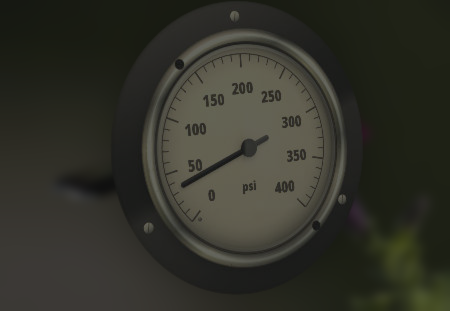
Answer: 35 psi
